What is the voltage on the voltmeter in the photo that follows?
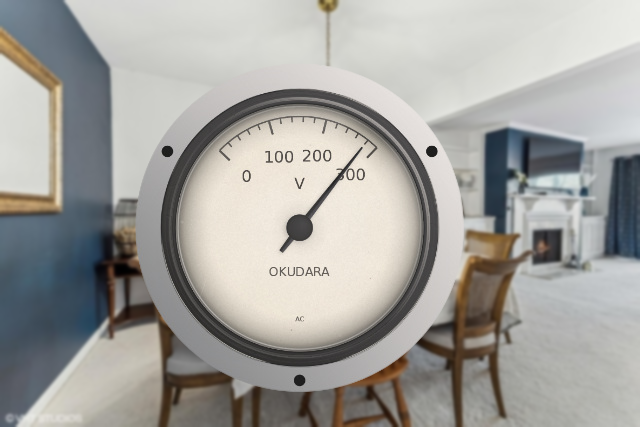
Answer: 280 V
